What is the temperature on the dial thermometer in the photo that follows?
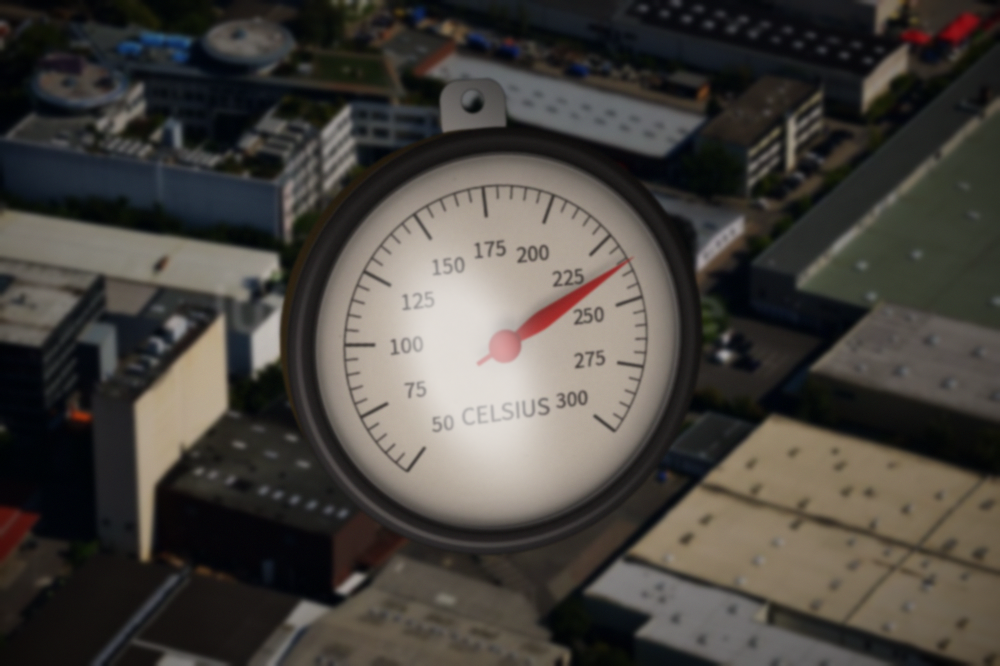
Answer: 235 °C
